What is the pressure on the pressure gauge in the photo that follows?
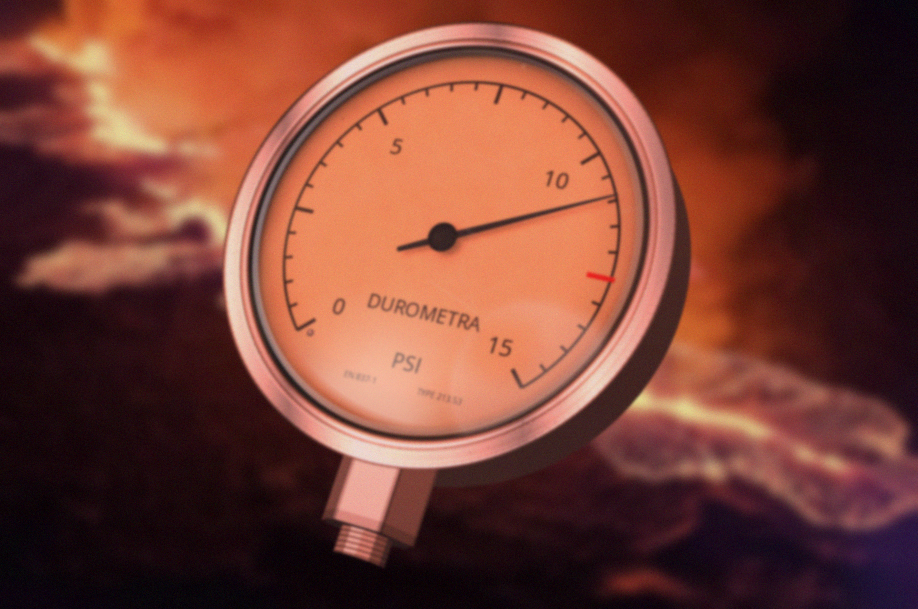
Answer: 11 psi
